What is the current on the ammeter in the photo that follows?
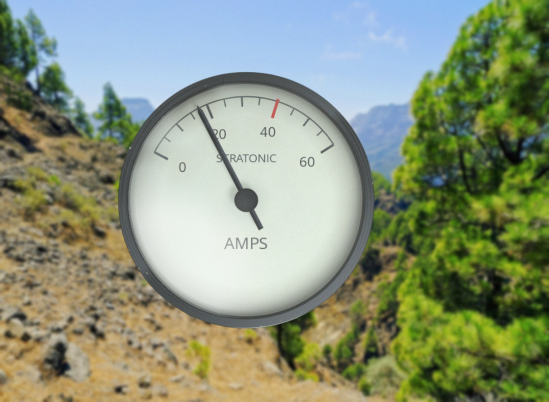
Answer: 17.5 A
